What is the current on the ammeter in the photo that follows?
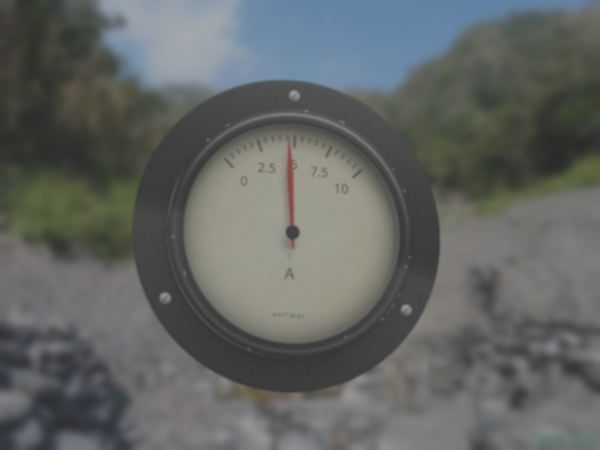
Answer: 4.5 A
